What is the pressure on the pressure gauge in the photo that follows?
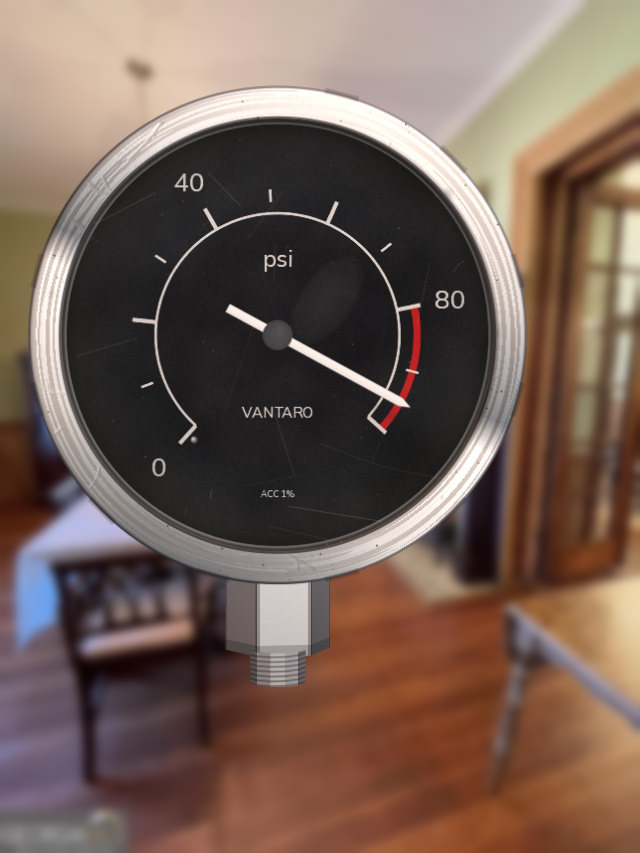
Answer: 95 psi
